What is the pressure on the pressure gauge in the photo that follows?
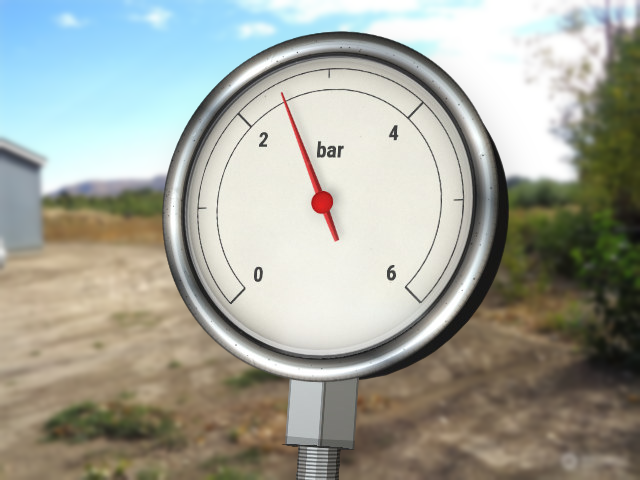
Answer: 2.5 bar
